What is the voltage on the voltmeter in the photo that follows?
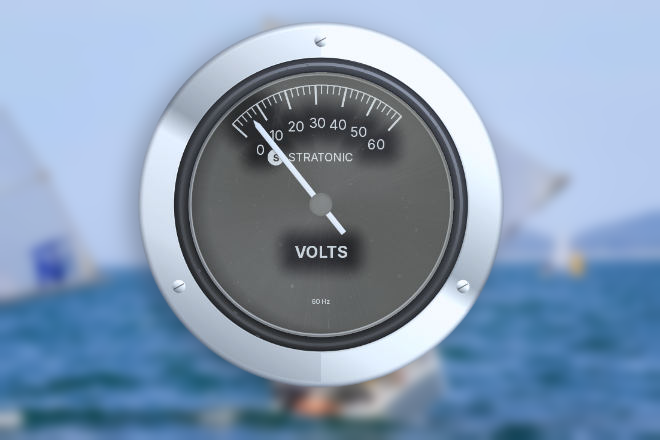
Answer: 6 V
